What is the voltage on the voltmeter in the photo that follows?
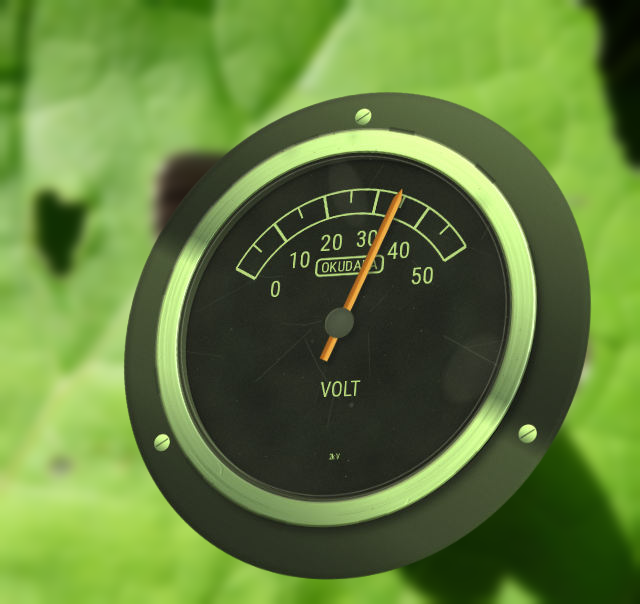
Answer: 35 V
